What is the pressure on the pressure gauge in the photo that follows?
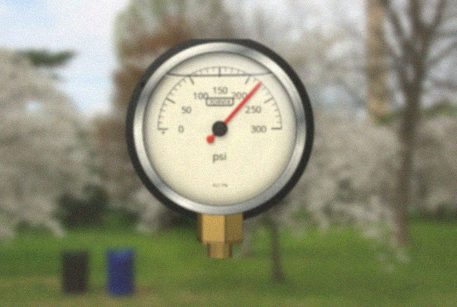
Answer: 220 psi
